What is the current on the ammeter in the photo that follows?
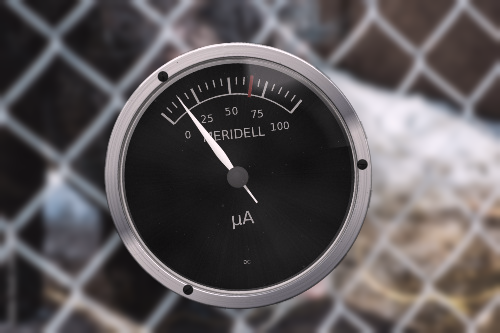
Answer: 15 µA
